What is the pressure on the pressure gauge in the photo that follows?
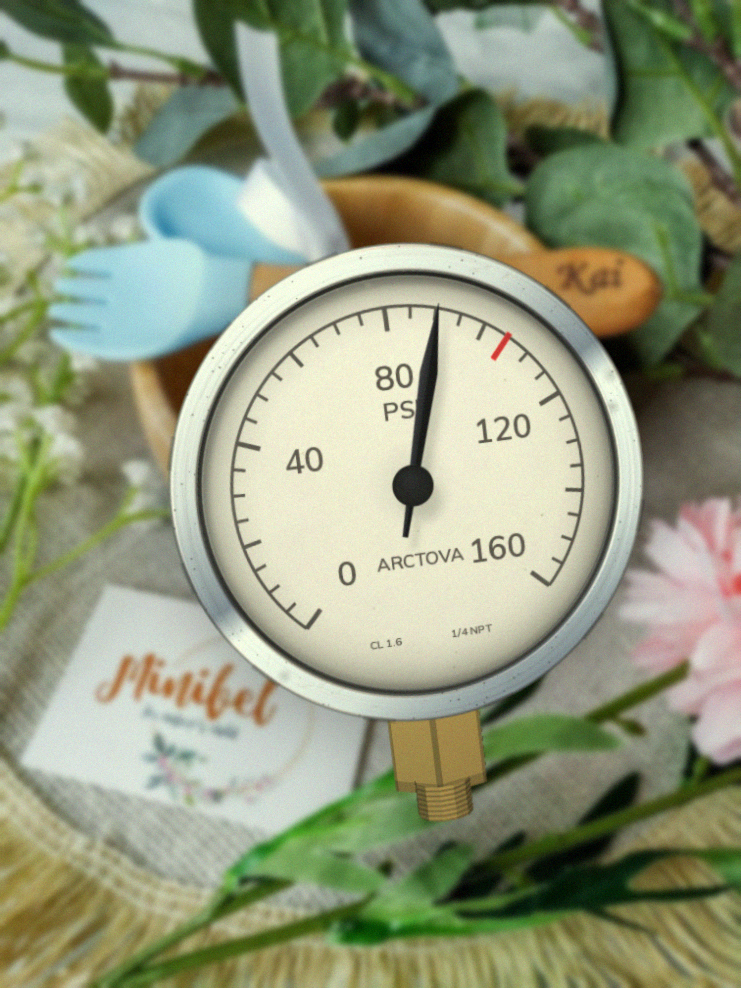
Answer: 90 psi
